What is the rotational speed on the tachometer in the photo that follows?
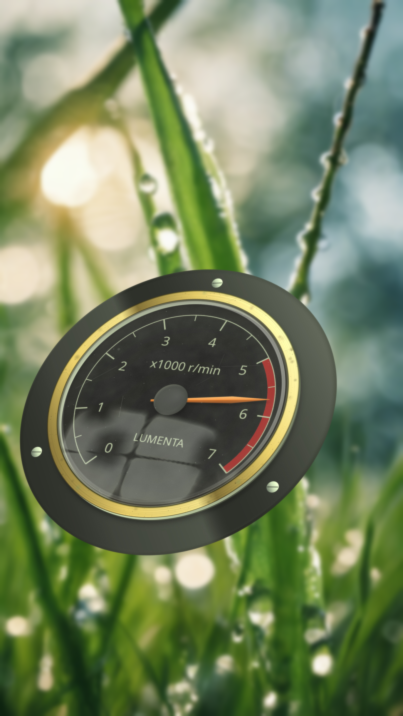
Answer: 5750 rpm
